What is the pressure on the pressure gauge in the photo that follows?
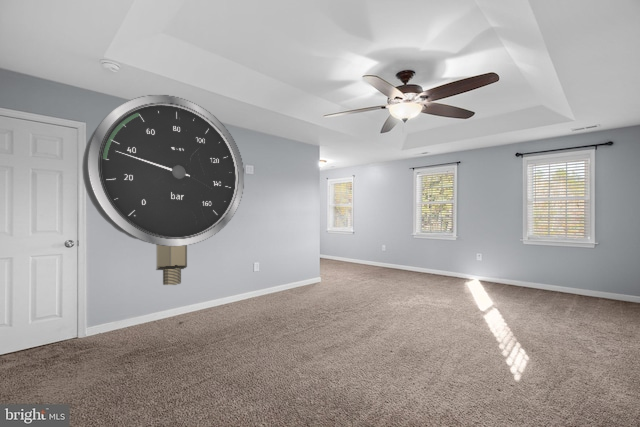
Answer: 35 bar
